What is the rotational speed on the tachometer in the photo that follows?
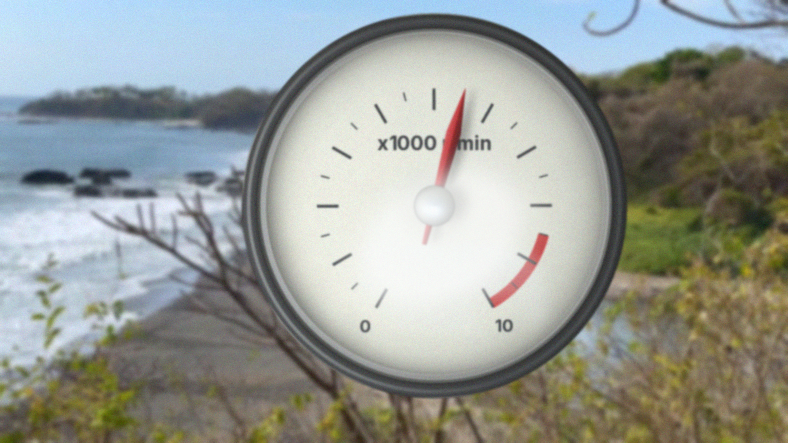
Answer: 5500 rpm
